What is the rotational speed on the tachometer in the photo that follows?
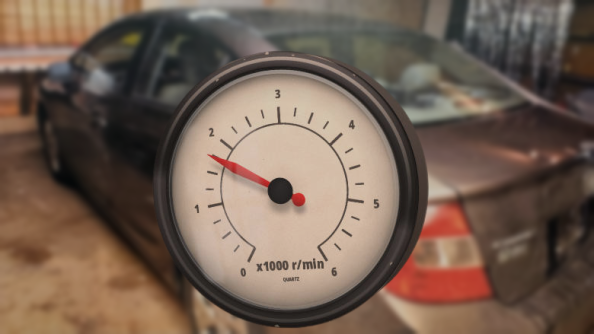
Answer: 1750 rpm
